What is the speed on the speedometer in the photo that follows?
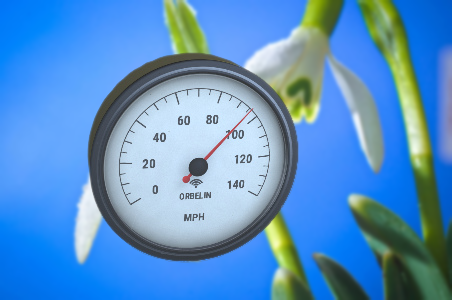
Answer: 95 mph
